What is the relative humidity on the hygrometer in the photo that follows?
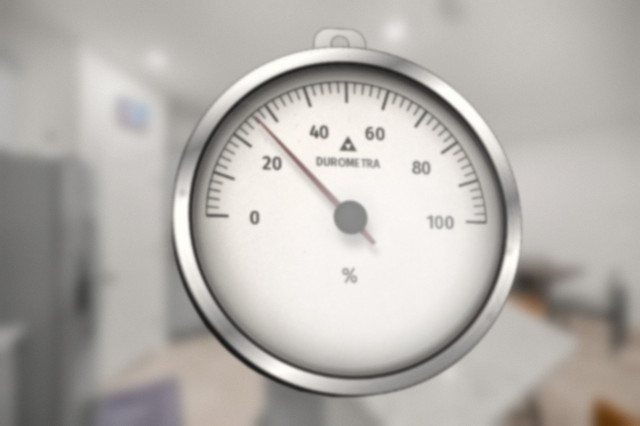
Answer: 26 %
